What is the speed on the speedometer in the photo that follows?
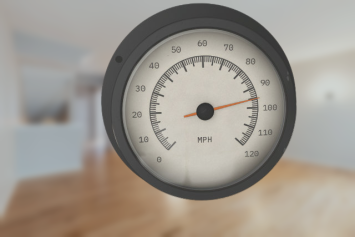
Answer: 95 mph
